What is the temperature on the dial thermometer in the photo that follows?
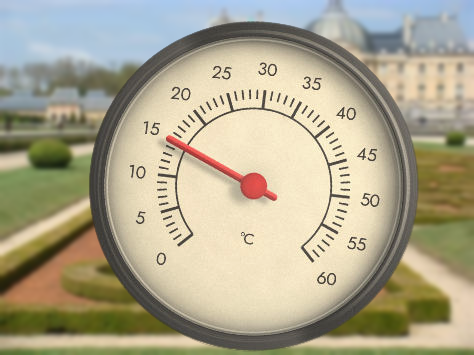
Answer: 15 °C
